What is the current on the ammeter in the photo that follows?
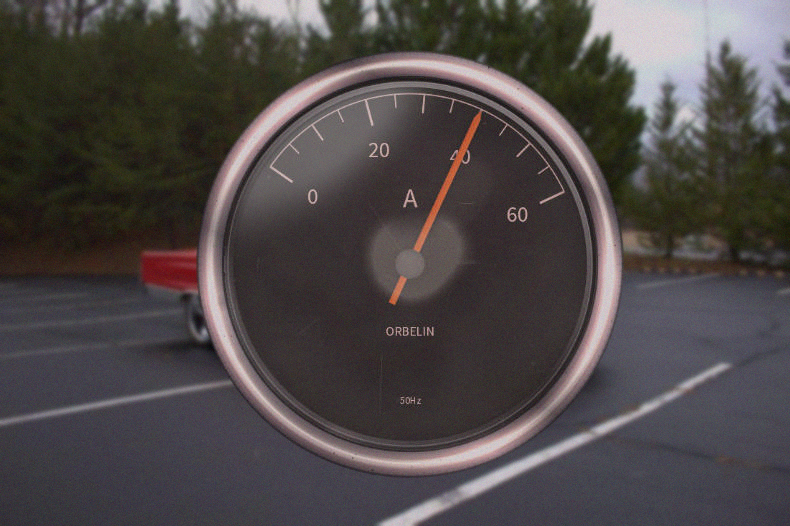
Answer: 40 A
